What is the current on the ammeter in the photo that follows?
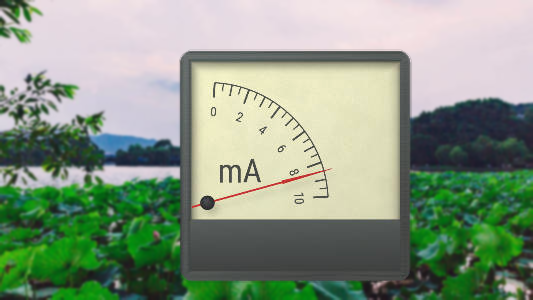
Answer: 8.5 mA
